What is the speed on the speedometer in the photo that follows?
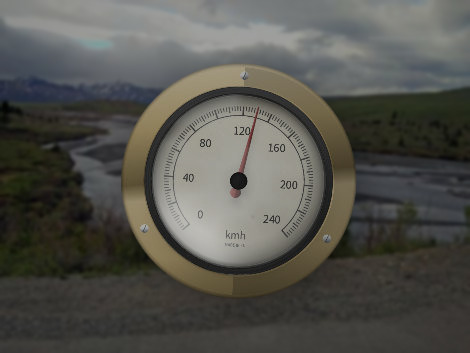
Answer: 130 km/h
